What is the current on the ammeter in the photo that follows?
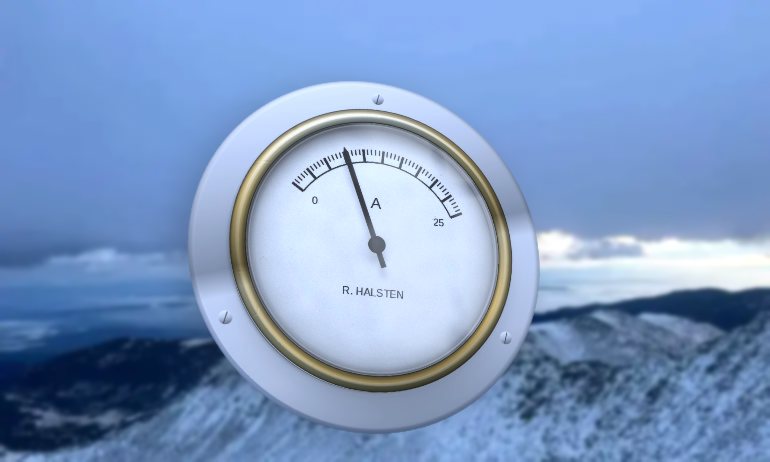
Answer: 7.5 A
